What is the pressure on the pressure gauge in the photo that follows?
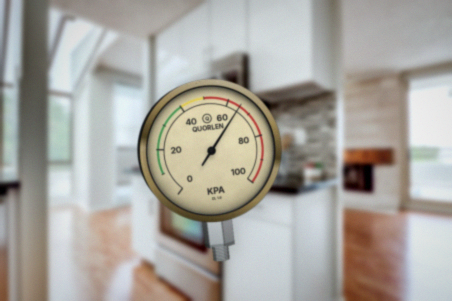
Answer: 65 kPa
